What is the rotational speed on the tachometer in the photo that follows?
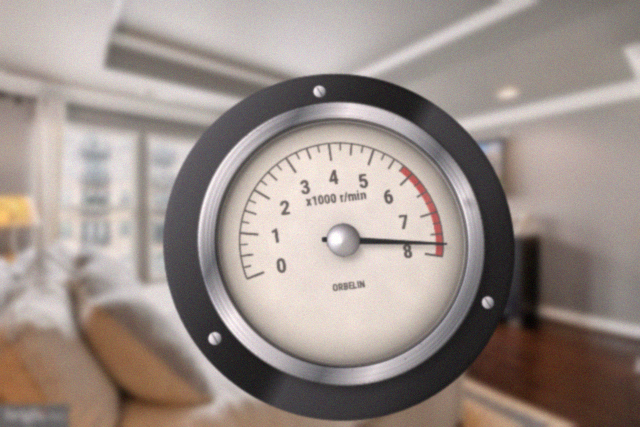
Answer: 7750 rpm
